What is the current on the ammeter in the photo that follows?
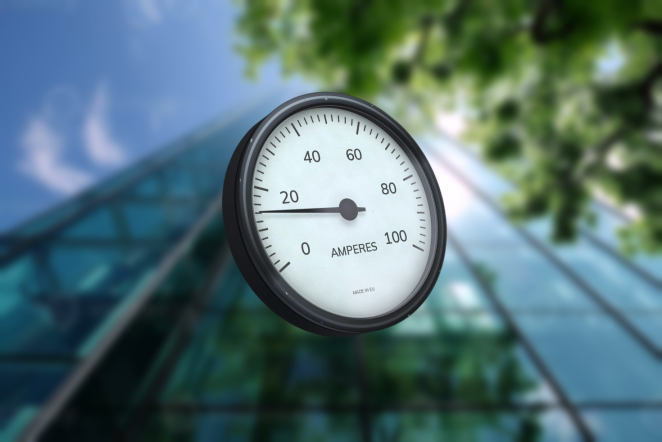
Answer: 14 A
